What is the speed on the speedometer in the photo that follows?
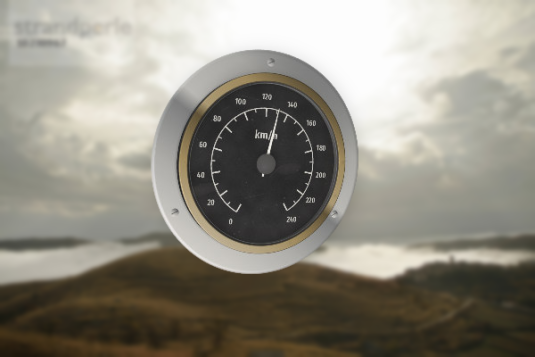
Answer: 130 km/h
